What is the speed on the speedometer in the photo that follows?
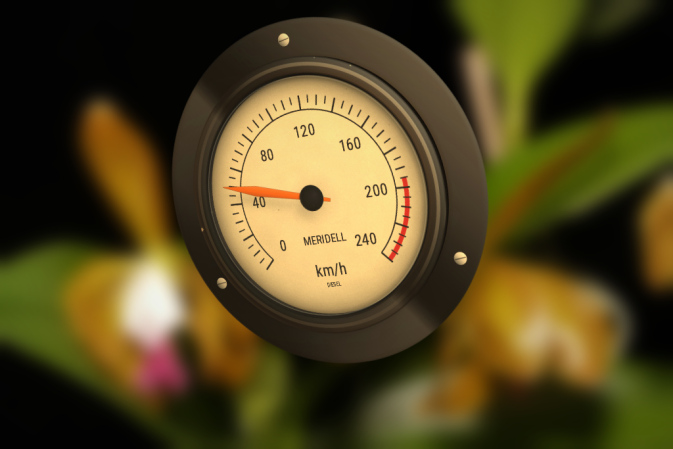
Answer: 50 km/h
